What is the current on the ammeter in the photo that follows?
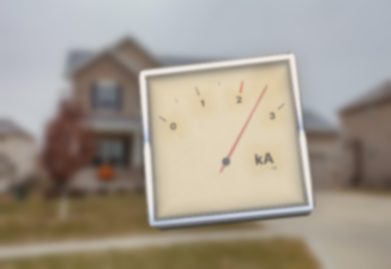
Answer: 2.5 kA
